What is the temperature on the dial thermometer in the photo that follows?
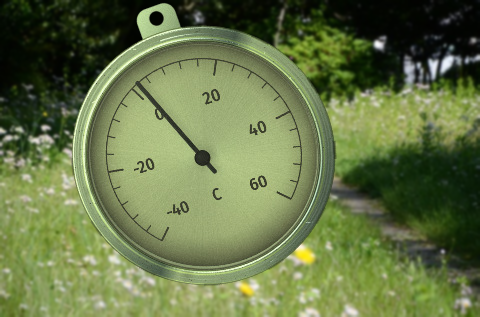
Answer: 2 °C
